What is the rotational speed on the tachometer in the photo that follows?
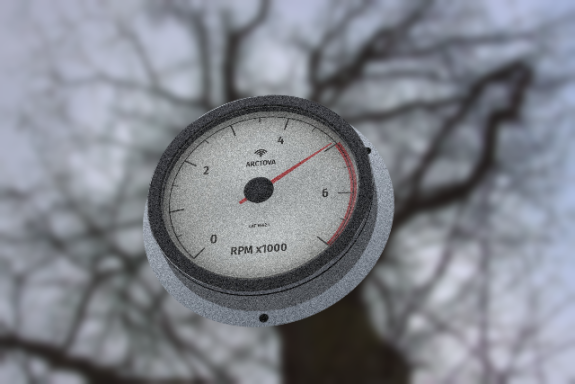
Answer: 5000 rpm
